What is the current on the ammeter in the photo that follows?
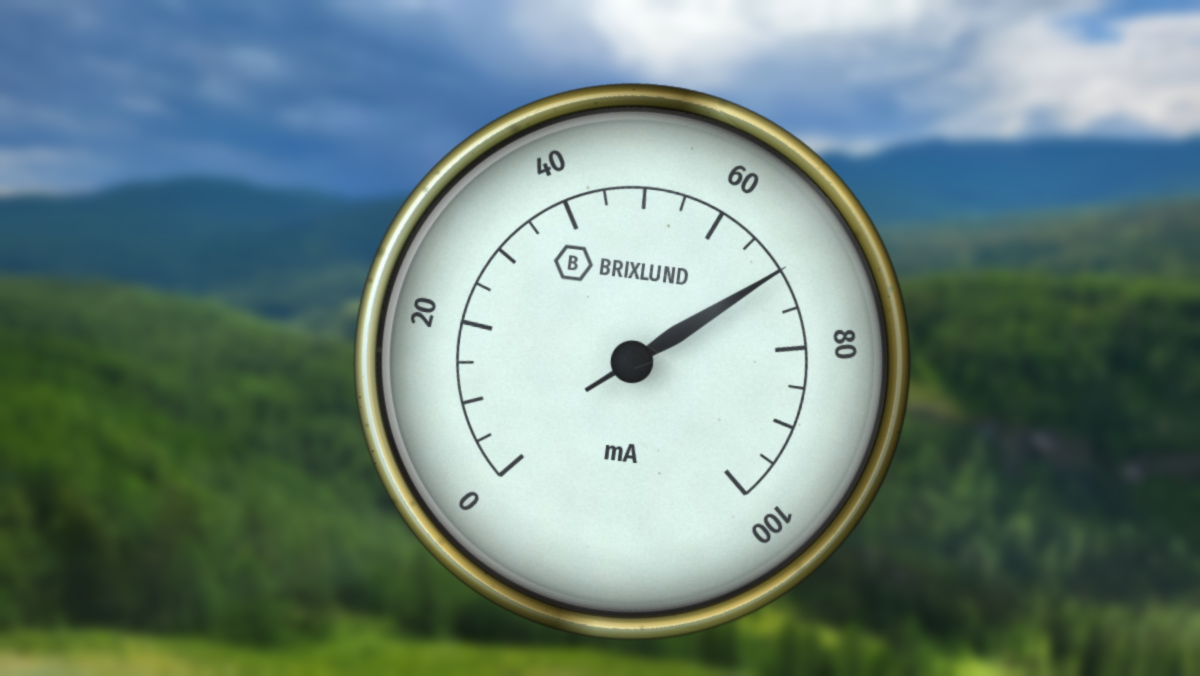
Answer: 70 mA
